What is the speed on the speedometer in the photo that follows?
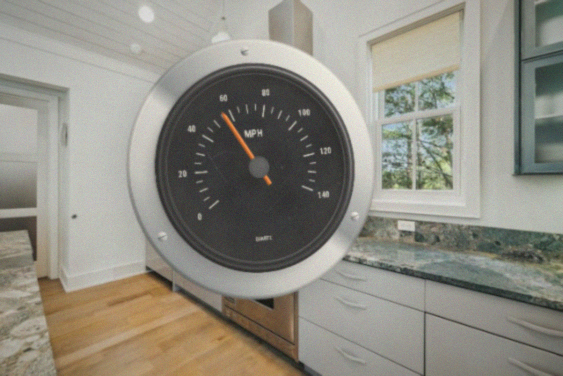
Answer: 55 mph
